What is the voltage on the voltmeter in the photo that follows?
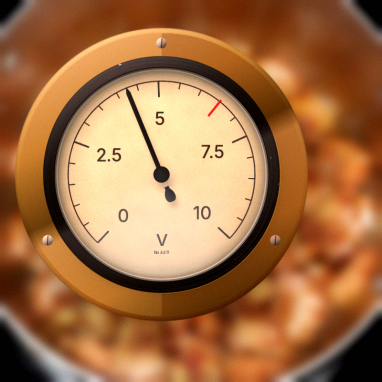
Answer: 4.25 V
